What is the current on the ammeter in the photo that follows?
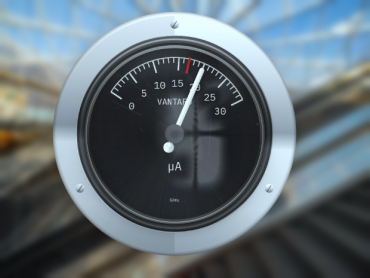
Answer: 20 µA
